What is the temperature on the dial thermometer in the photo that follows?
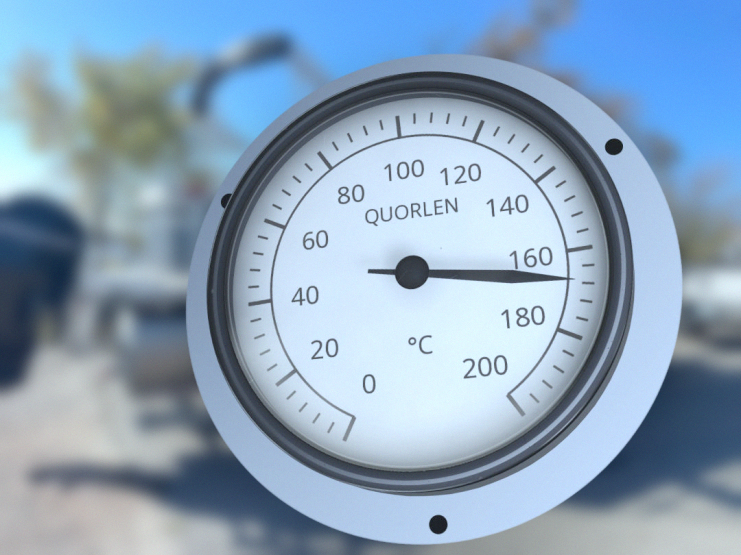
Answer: 168 °C
